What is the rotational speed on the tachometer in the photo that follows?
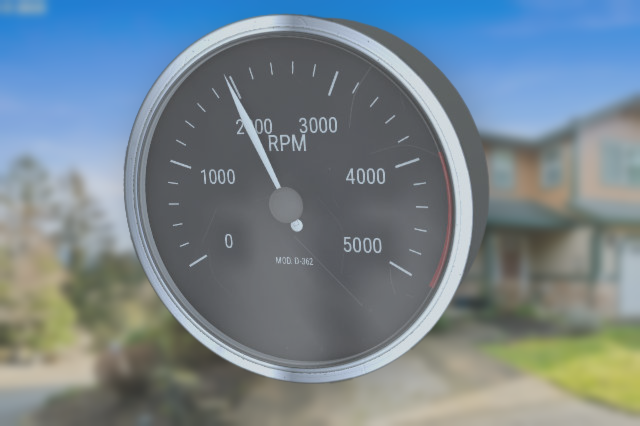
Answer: 2000 rpm
